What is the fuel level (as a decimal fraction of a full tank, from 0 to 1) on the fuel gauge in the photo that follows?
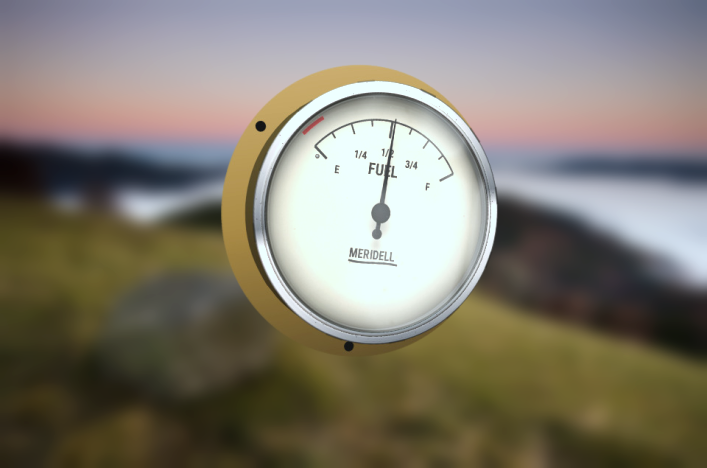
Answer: 0.5
